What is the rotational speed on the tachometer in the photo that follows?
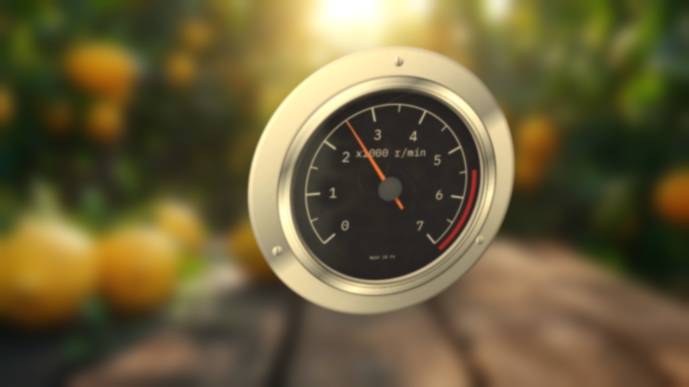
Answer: 2500 rpm
